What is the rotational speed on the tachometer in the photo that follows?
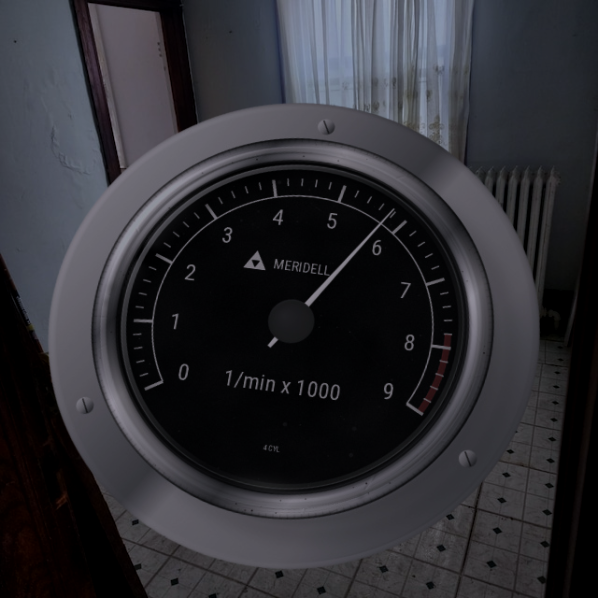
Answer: 5800 rpm
